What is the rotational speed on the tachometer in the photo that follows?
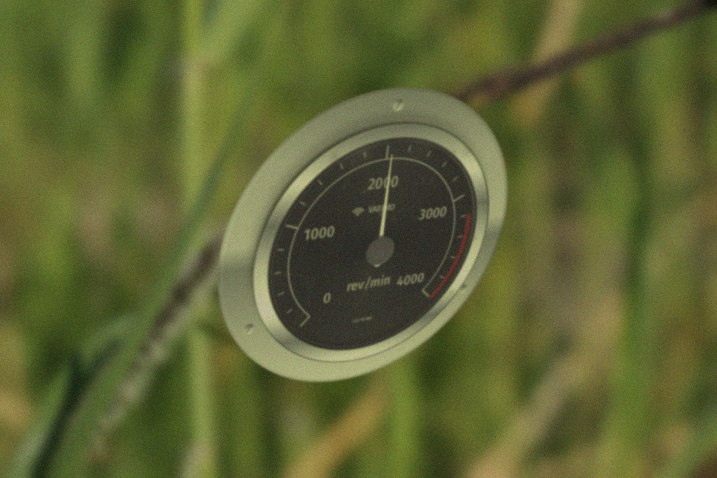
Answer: 2000 rpm
